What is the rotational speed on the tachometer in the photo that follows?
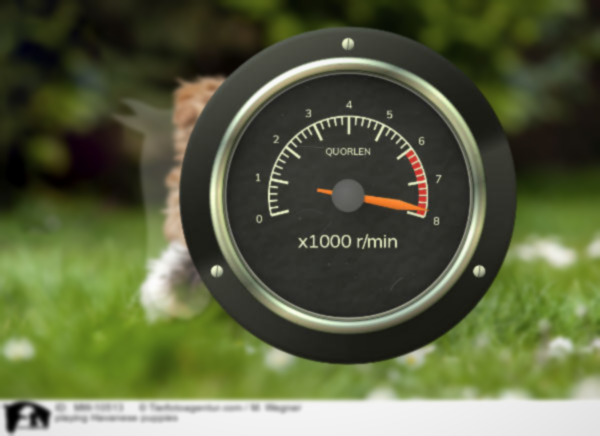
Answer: 7800 rpm
